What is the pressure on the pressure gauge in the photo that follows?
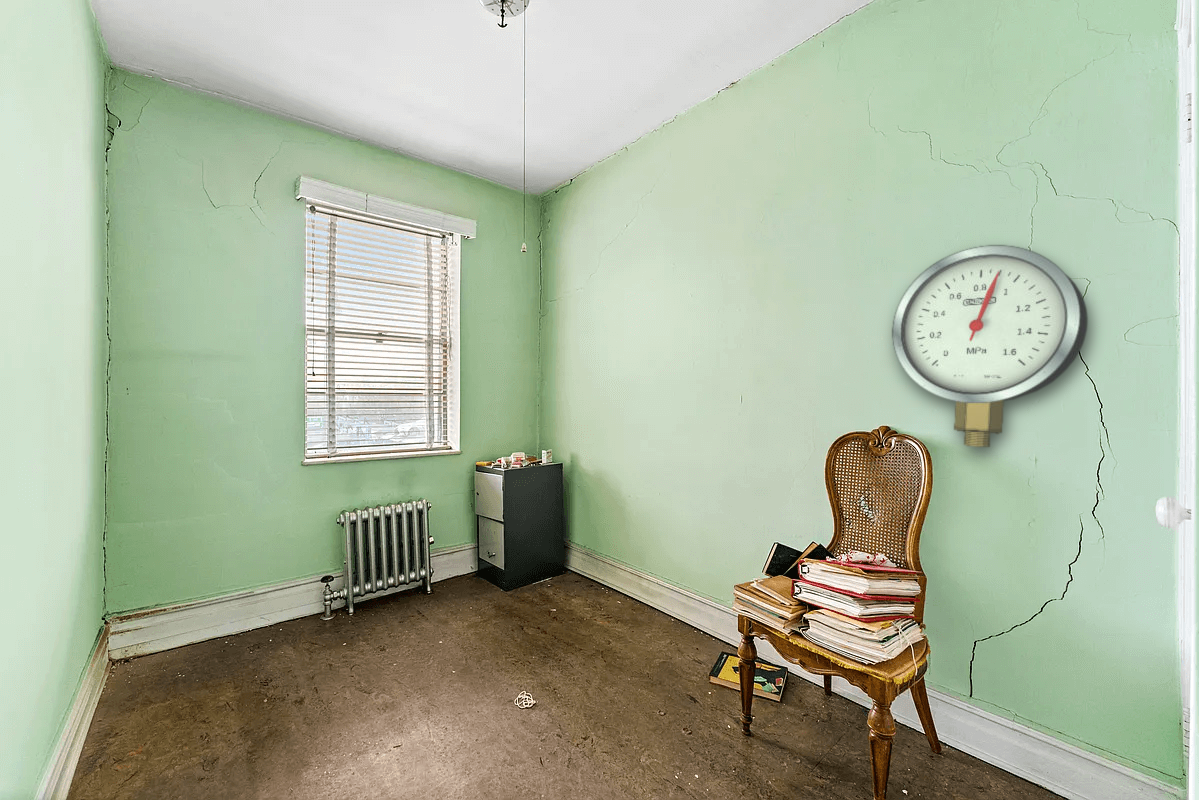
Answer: 0.9 MPa
